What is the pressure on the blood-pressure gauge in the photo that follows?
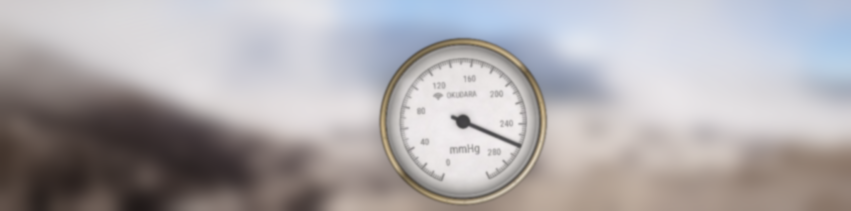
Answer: 260 mmHg
